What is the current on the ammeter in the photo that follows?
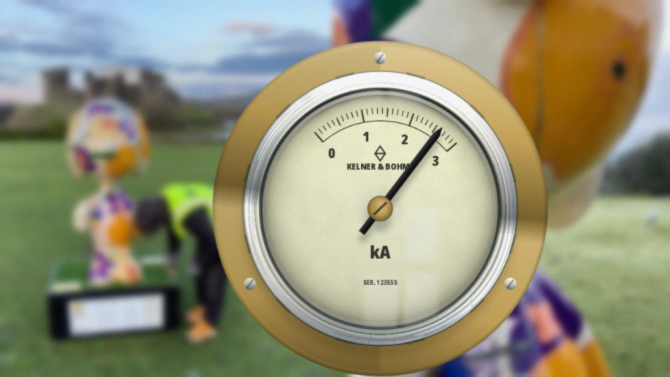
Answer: 2.6 kA
